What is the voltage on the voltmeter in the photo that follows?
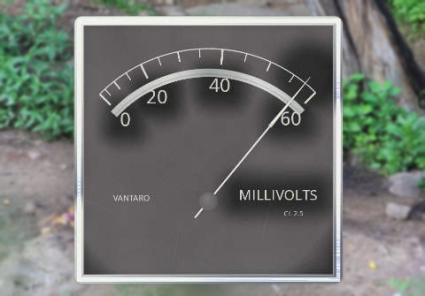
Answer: 57.5 mV
